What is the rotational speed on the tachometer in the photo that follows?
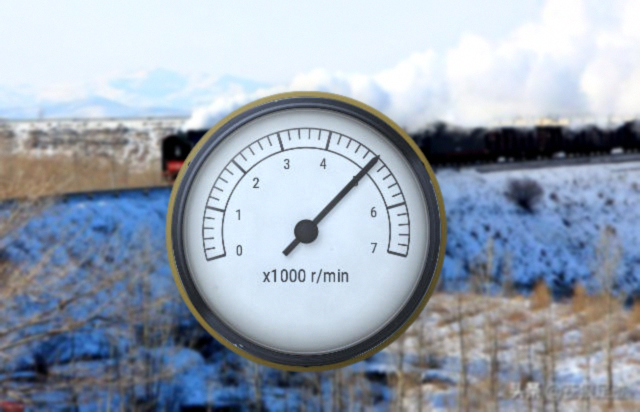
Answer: 5000 rpm
